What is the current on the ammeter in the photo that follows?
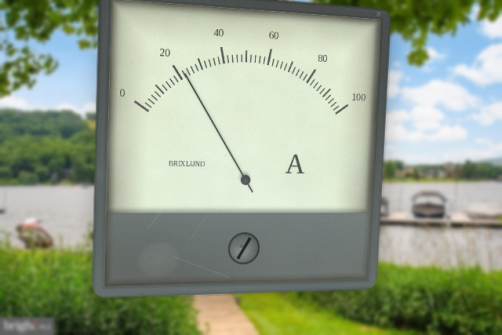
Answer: 22 A
